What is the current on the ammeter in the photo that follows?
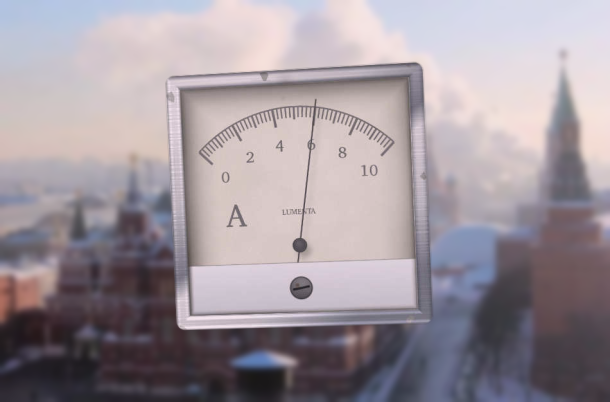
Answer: 6 A
